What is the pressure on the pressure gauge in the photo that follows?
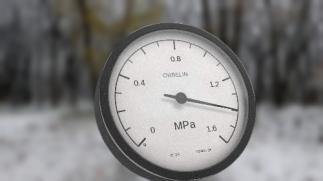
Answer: 1.4 MPa
